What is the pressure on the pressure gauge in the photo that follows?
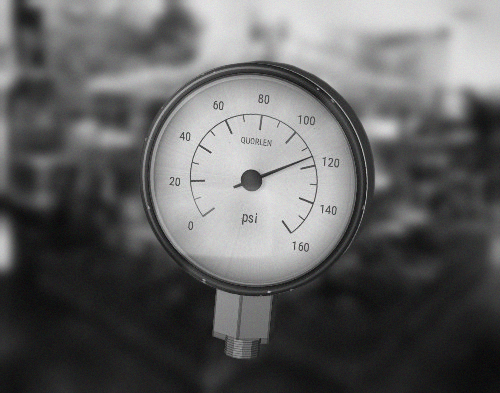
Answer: 115 psi
